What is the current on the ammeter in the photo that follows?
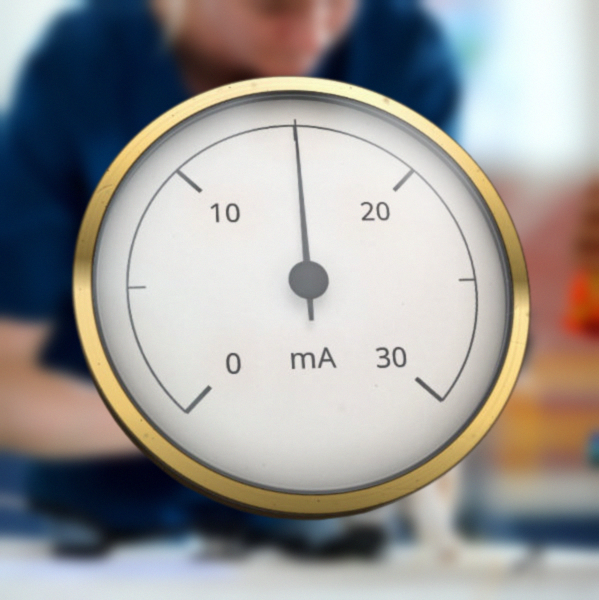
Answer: 15 mA
